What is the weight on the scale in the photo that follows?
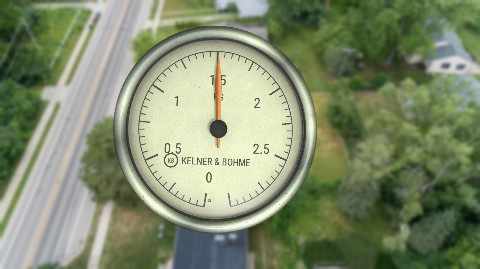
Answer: 1.5 kg
